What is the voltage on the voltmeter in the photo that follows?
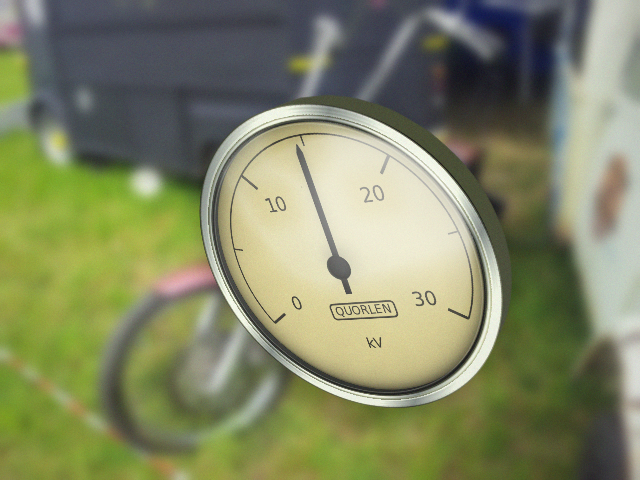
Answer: 15 kV
